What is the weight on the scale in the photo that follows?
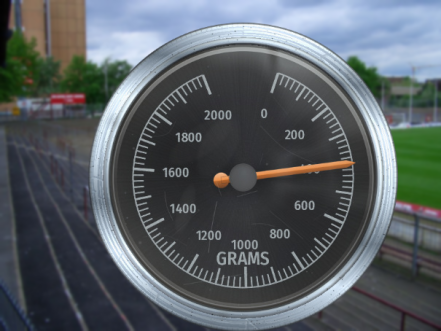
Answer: 400 g
